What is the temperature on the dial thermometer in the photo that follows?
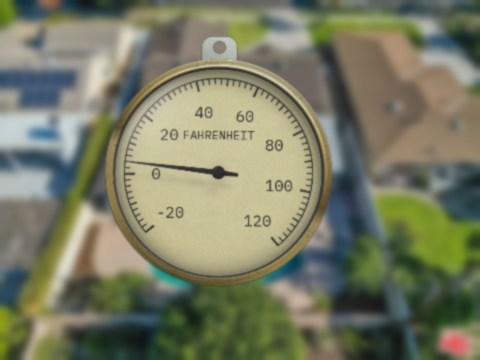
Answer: 4 °F
